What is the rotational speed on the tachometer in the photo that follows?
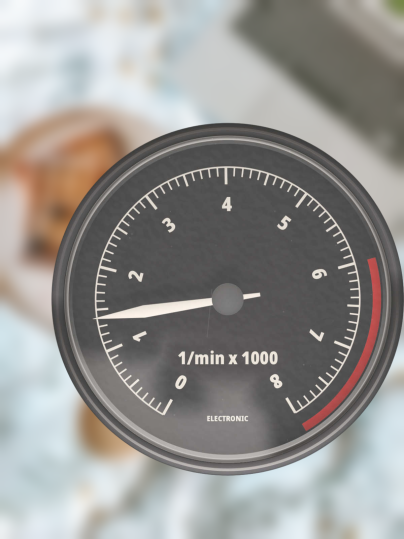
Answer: 1400 rpm
